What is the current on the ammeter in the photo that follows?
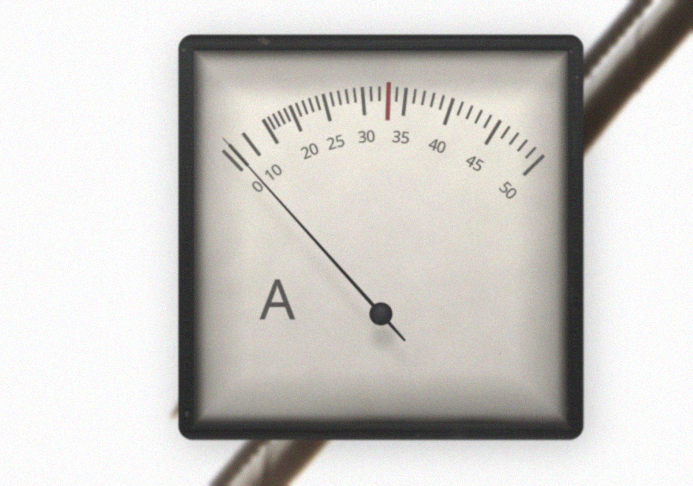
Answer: 5 A
